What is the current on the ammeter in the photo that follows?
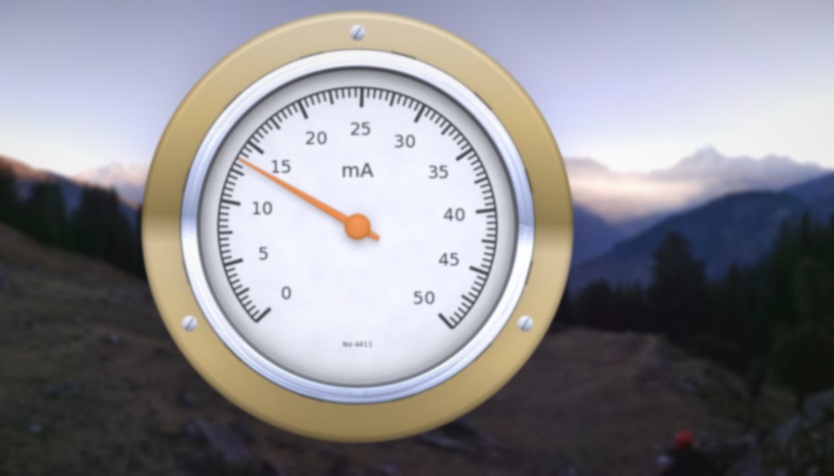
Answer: 13.5 mA
